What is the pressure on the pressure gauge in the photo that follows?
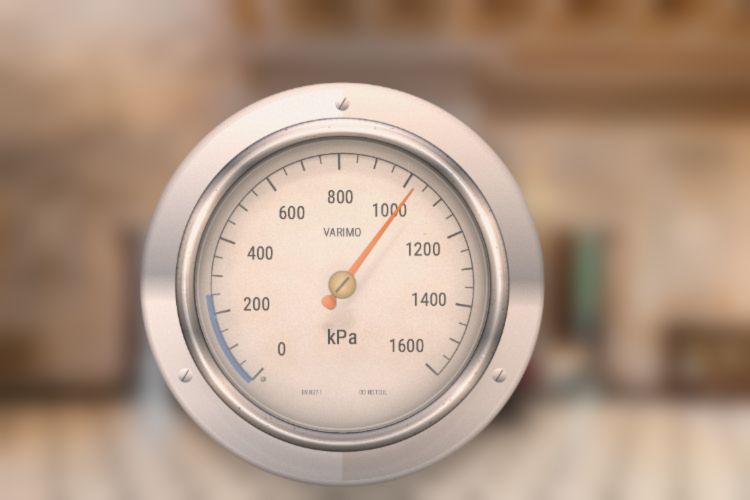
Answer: 1025 kPa
